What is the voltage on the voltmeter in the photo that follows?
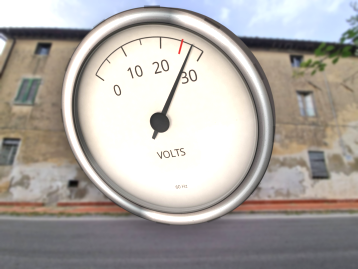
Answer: 27.5 V
